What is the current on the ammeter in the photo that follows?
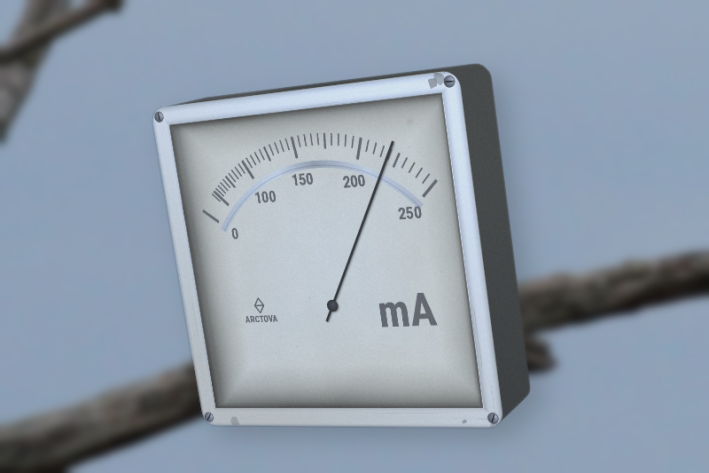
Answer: 220 mA
